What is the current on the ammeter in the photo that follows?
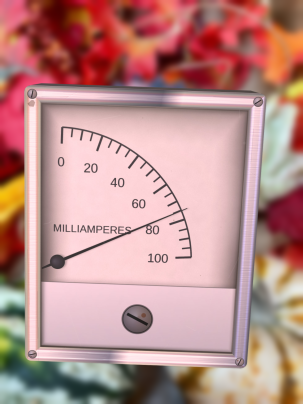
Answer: 75 mA
